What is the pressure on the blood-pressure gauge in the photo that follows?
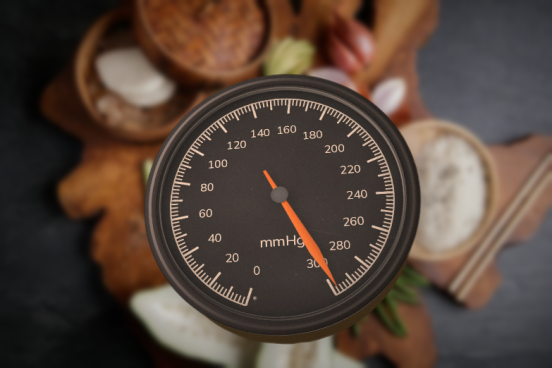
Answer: 298 mmHg
